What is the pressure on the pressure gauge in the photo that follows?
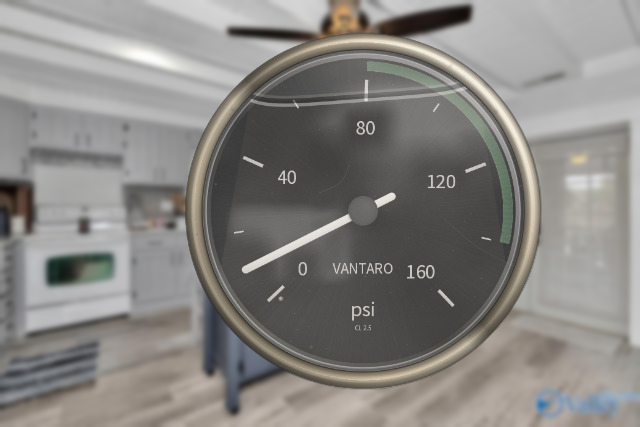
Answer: 10 psi
